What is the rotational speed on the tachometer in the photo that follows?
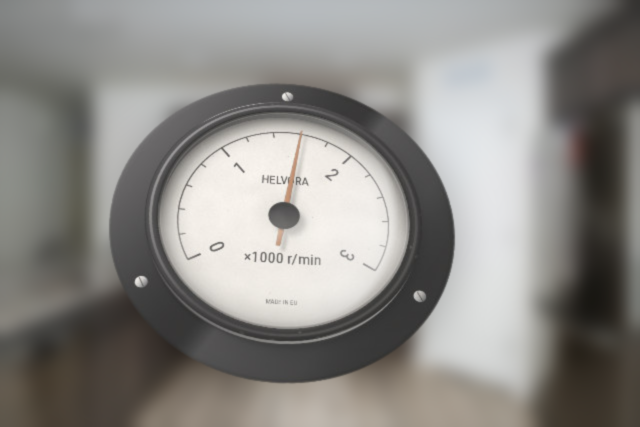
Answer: 1600 rpm
